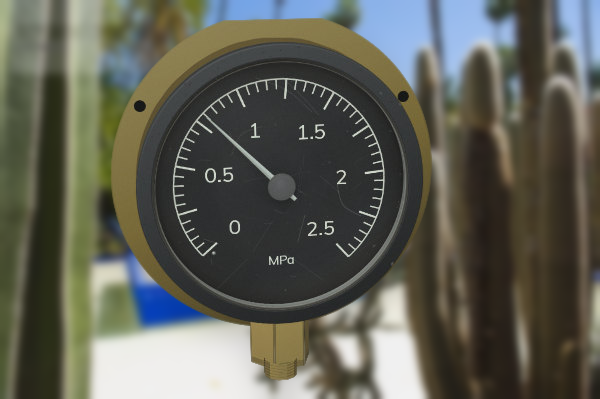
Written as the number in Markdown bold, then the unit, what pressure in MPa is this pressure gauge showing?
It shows **0.8** MPa
